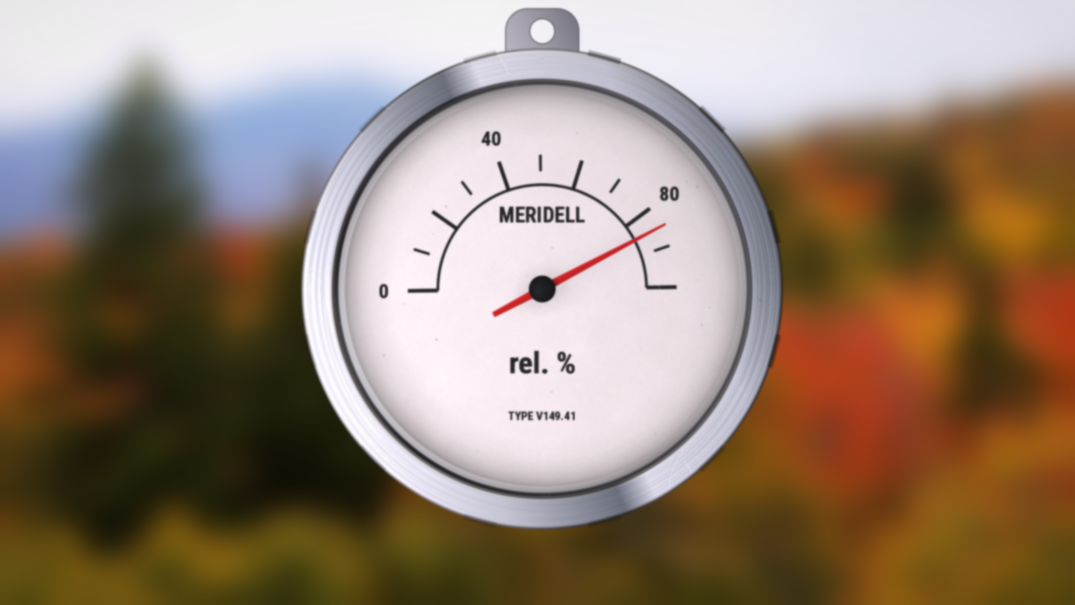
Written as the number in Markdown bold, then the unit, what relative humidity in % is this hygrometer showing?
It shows **85** %
